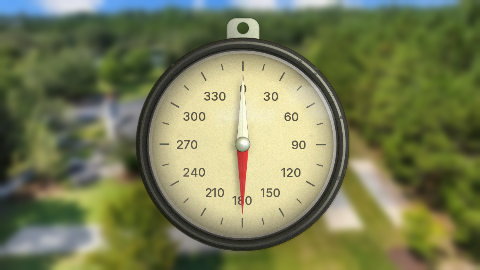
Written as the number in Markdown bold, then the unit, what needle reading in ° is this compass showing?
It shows **180** °
